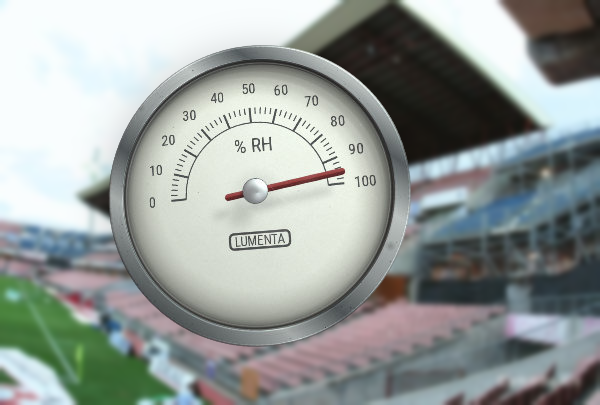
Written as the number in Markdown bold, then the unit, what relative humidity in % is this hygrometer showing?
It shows **96** %
